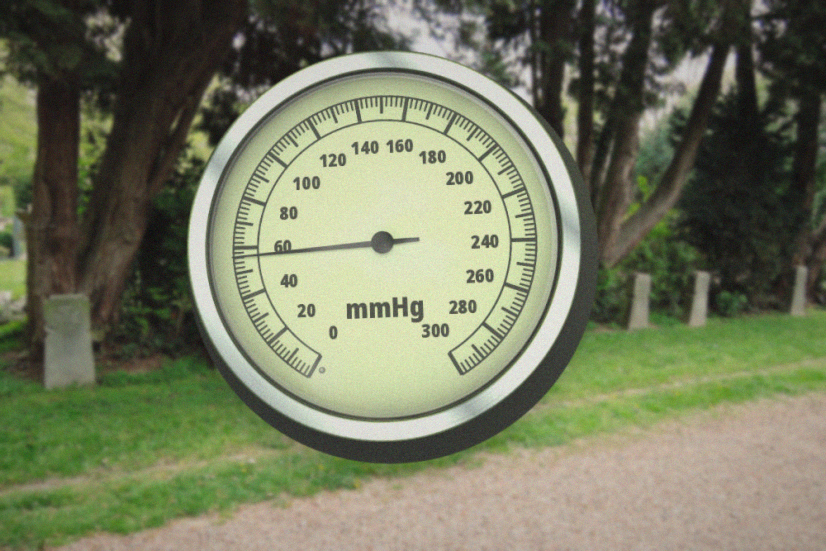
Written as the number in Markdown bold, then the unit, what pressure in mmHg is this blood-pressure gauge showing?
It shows **56** mmHg
